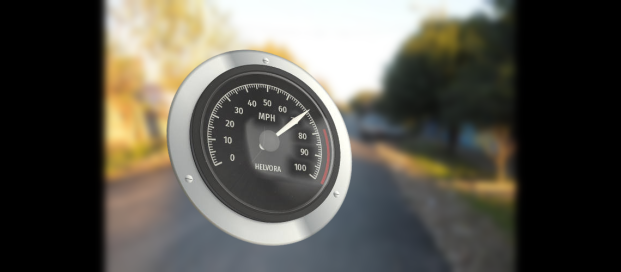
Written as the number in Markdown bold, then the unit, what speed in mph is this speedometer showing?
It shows **70** mph
